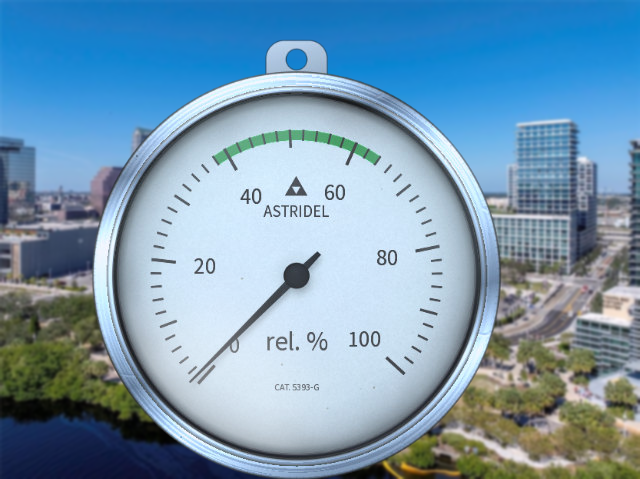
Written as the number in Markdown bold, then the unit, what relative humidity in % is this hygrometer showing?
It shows **1** %
